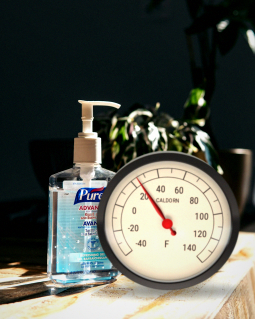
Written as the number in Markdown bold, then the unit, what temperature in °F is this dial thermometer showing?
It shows **25** °F
